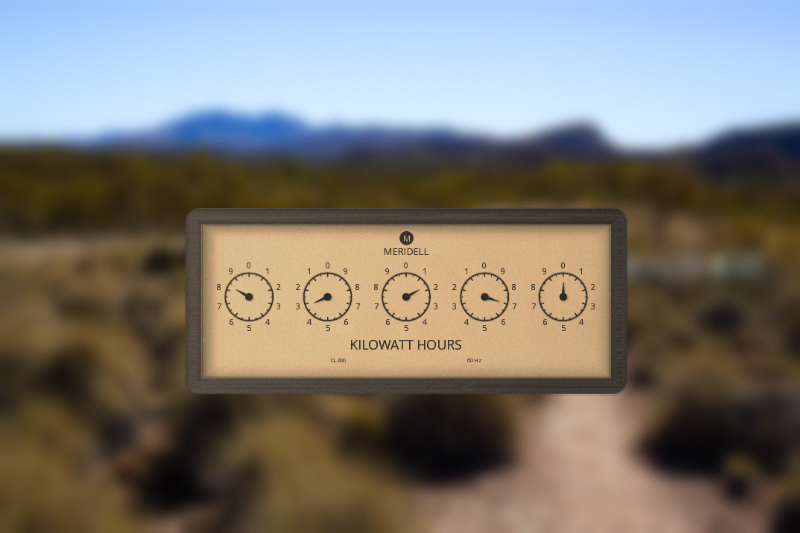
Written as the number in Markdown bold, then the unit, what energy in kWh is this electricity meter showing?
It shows **83170** kWh
